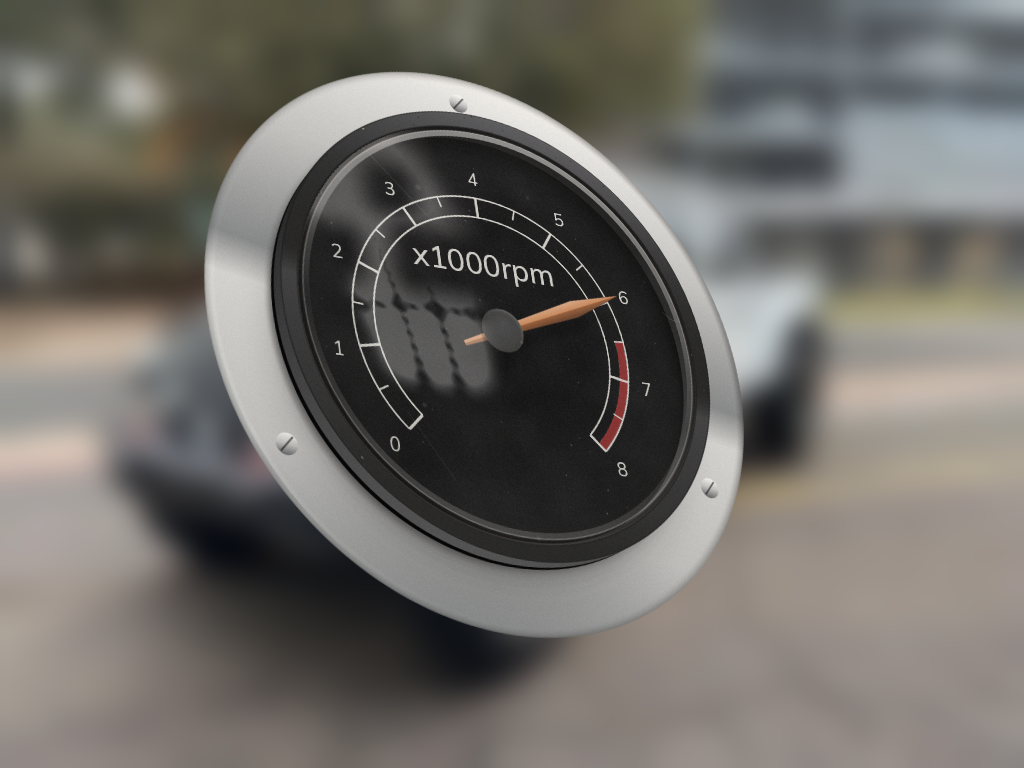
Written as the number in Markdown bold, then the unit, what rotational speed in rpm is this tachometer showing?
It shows **6000** rpm
